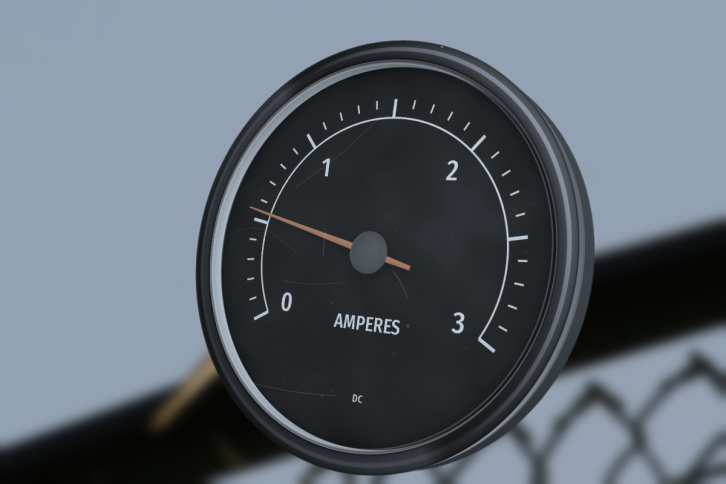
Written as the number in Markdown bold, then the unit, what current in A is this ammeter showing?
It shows **0.55** A
